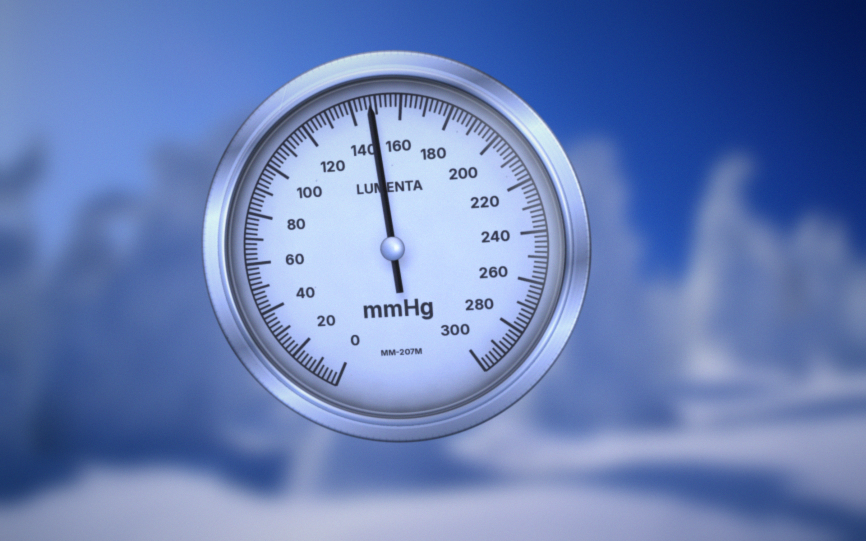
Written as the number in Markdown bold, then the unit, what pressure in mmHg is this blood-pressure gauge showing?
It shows **148** mmHg
